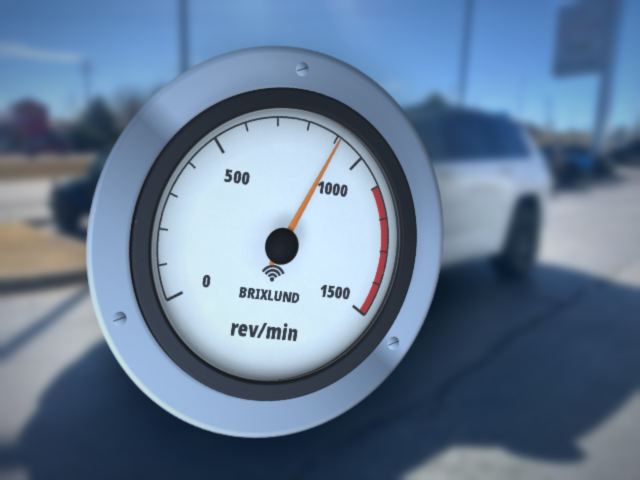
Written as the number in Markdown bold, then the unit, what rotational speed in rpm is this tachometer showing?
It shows **900** rpm
